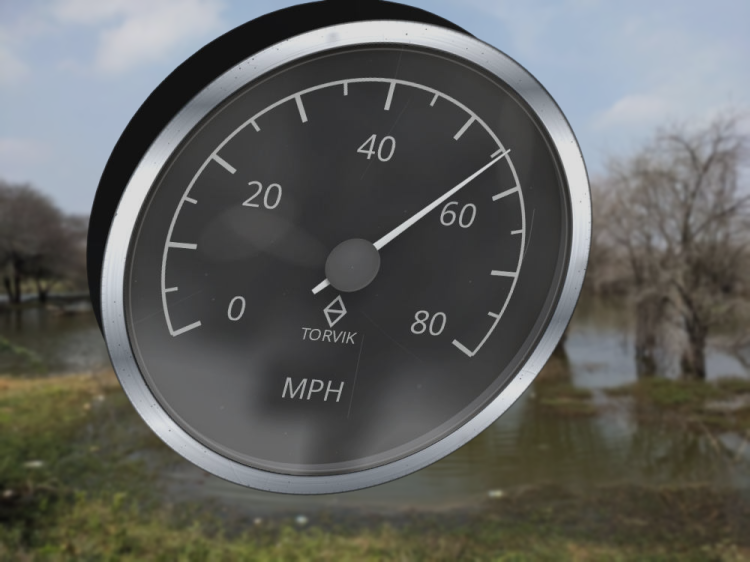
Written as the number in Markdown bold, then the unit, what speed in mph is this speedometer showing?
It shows **55** mph
